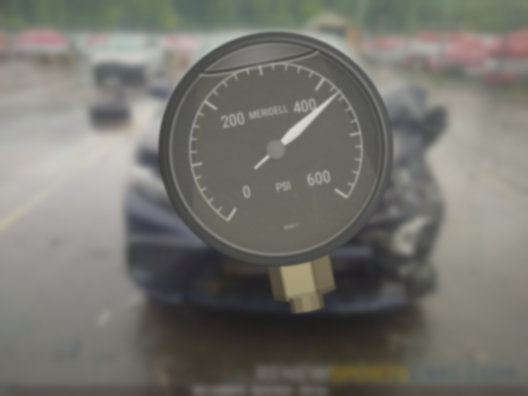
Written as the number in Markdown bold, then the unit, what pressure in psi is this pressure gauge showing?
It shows **430** psi
